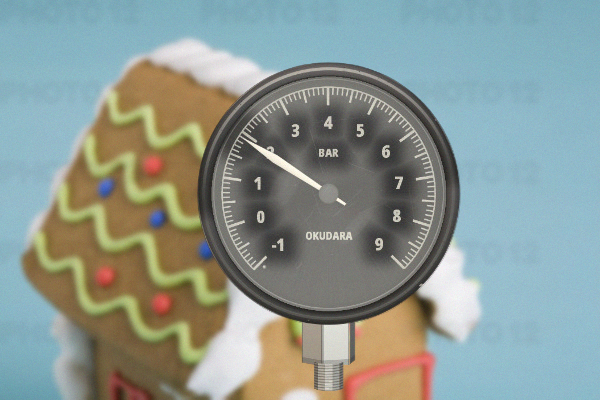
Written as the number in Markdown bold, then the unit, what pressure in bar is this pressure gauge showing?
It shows **1.9** bar
